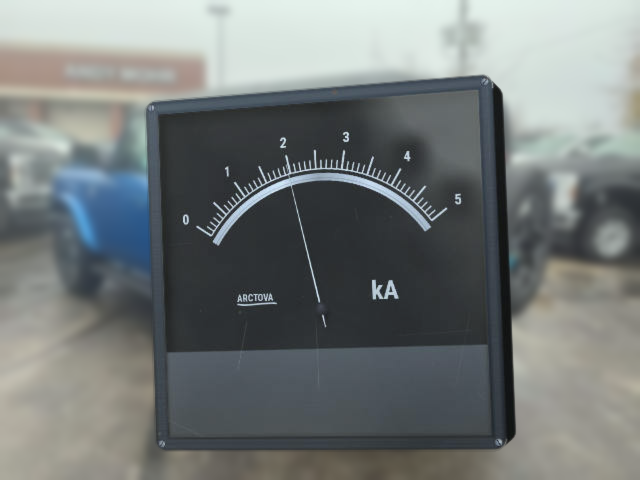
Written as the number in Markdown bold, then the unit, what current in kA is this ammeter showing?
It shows **2** kA
